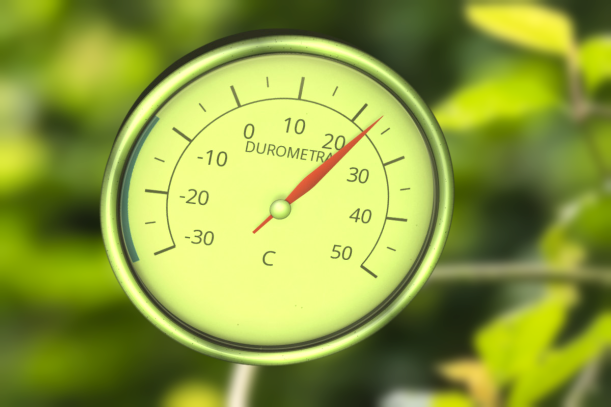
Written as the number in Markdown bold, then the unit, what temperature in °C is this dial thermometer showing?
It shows **22.5** °C
